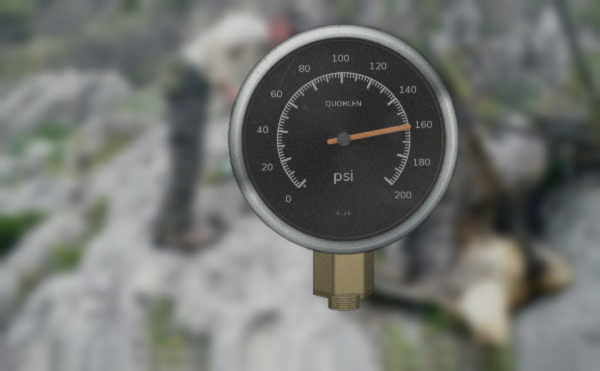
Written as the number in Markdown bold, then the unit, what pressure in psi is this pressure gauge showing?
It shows **160** psi
